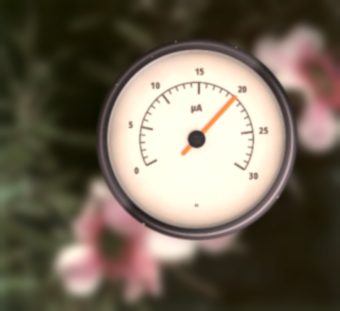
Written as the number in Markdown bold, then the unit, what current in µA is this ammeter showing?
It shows **20** µA
